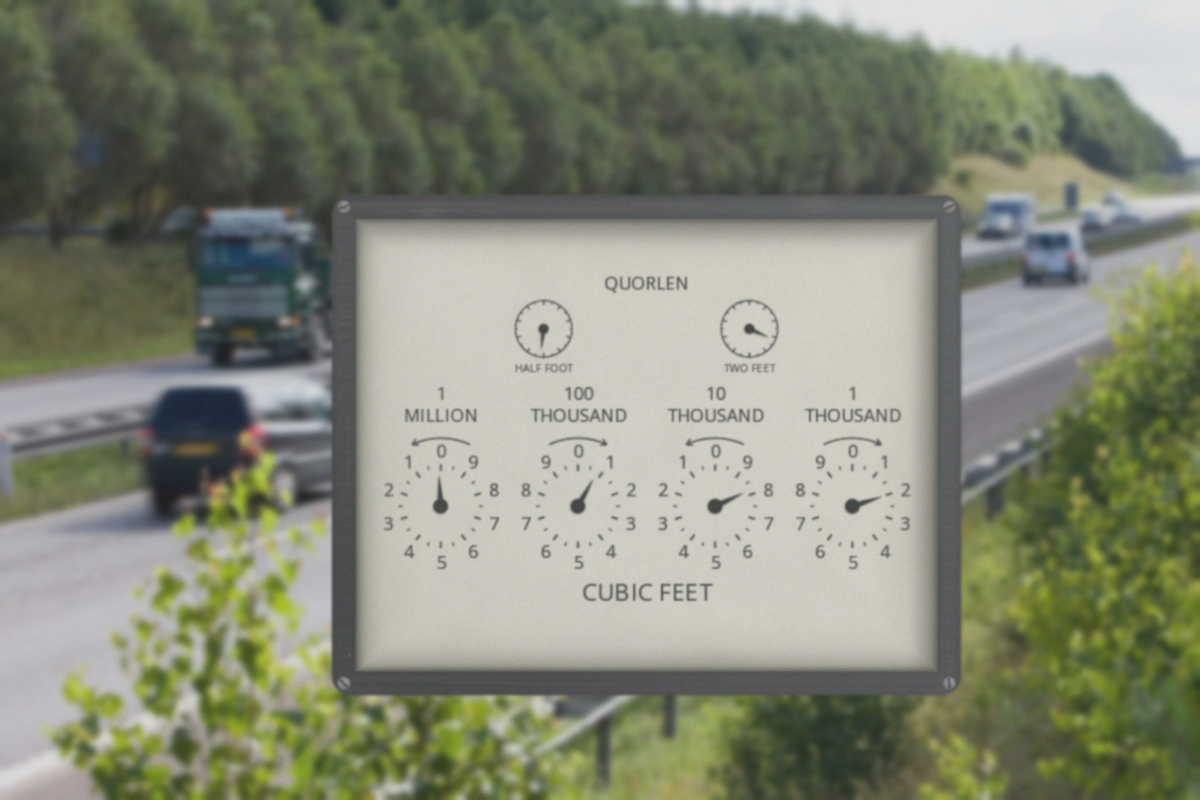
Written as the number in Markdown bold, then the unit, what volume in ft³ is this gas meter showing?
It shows **8200** ft³
